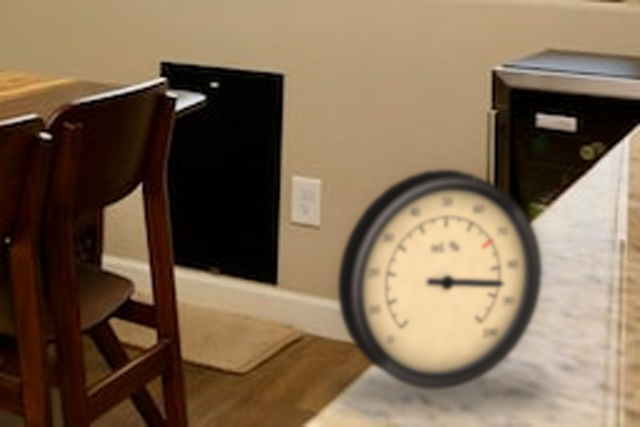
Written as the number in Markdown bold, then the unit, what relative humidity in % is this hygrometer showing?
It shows **85** %
